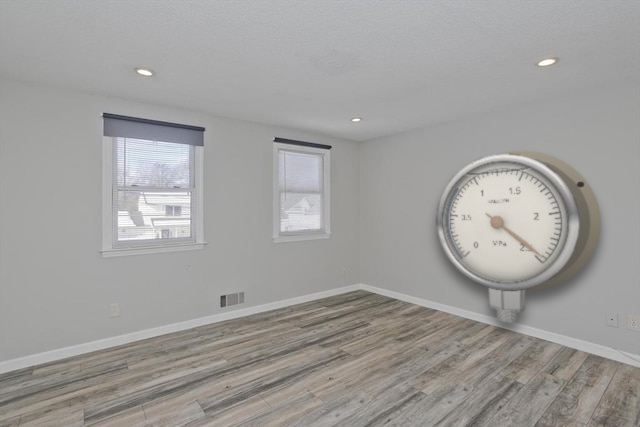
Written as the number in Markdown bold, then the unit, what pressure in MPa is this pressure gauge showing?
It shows **2.45** MPa
